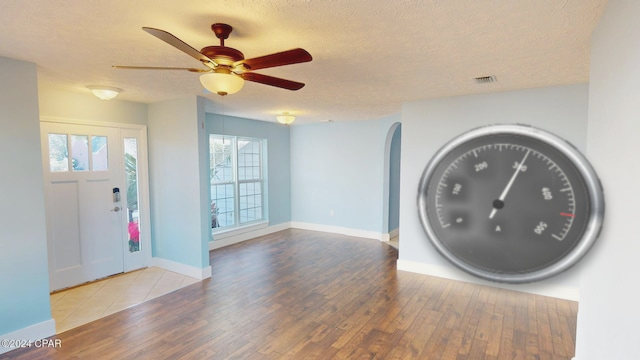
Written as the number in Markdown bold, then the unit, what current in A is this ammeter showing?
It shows **300** A
